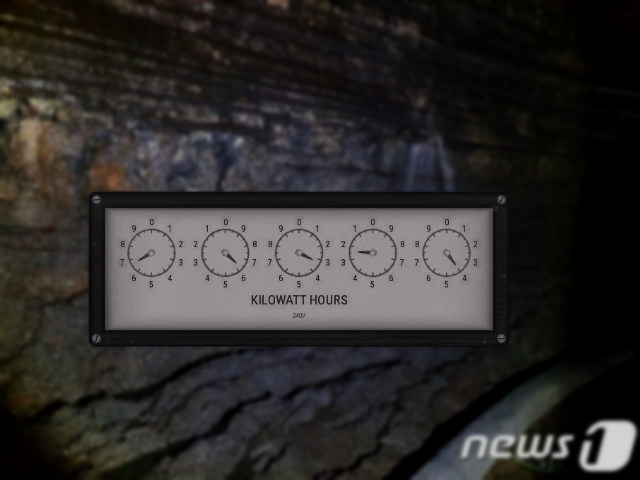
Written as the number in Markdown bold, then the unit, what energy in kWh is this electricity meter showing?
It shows **66324** kWh
